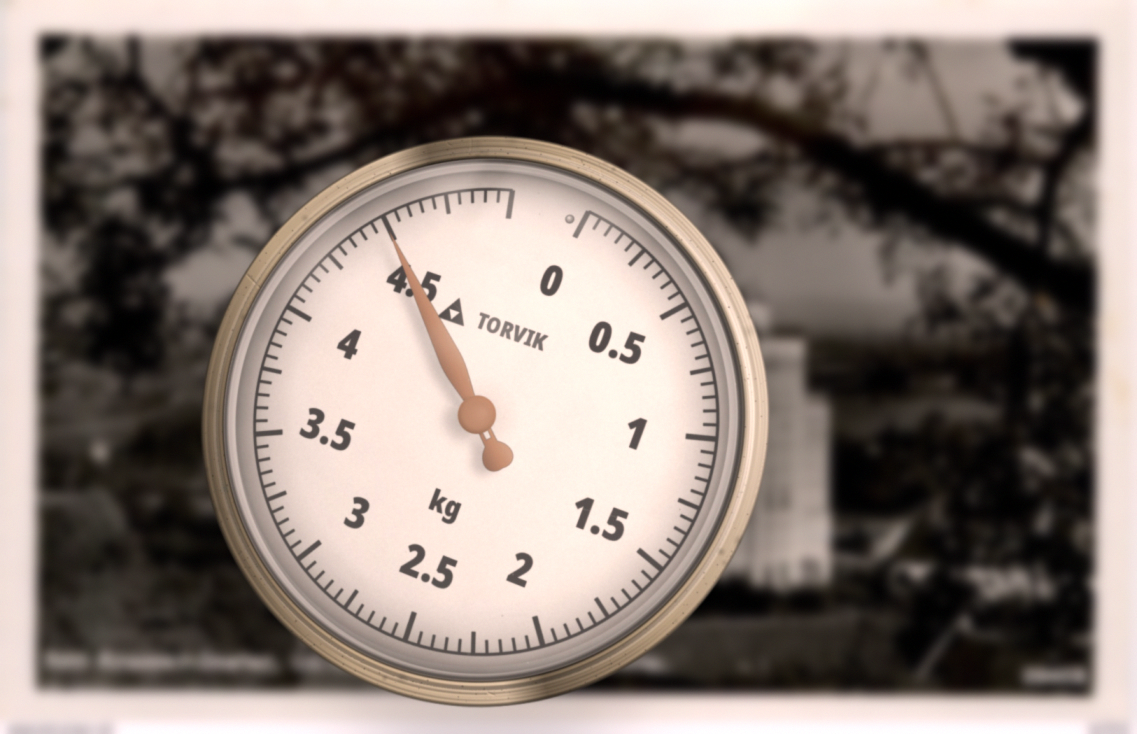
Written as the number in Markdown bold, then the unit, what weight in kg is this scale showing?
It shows **4.5** kg
